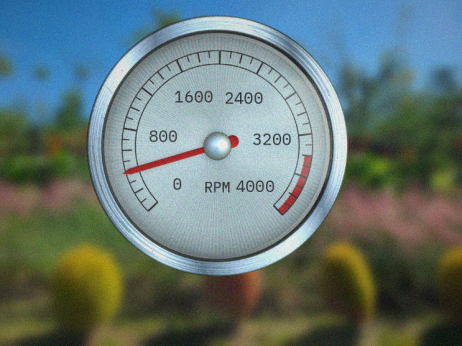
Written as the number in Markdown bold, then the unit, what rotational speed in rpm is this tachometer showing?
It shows **400** rpm
